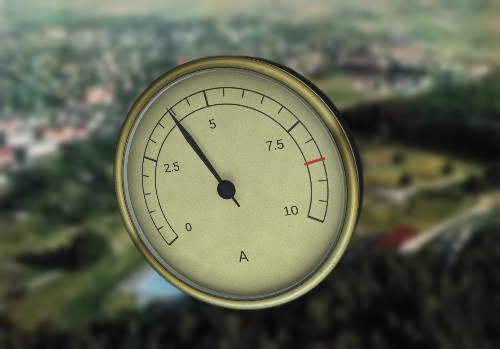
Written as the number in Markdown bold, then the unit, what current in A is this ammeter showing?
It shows **4** A
